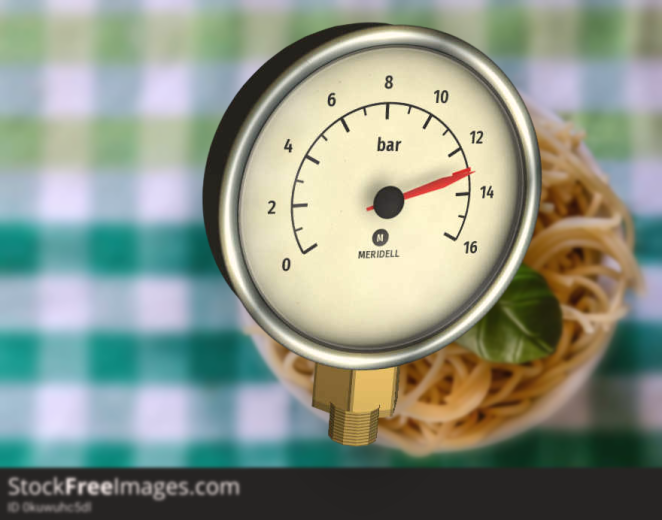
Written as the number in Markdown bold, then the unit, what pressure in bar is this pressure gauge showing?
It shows **13** bar
